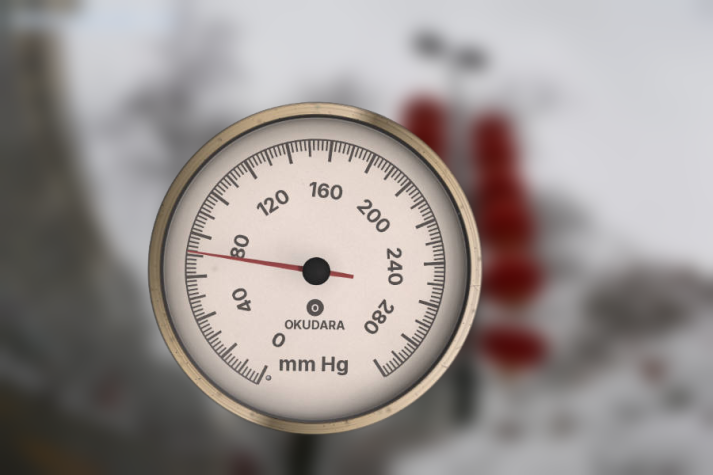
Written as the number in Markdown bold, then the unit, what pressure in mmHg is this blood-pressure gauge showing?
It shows **72** mmHg
